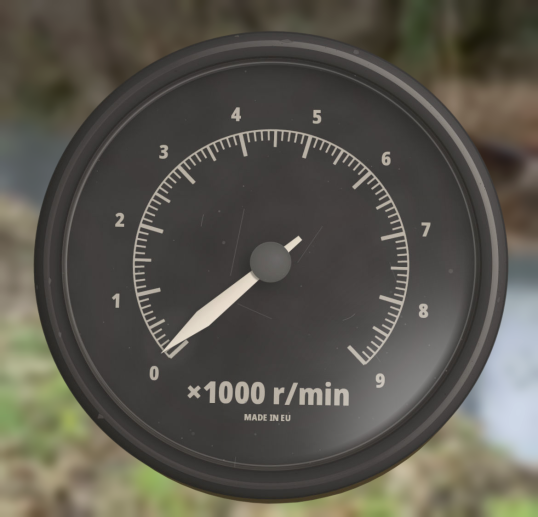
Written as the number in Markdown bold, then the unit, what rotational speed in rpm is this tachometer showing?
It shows **100** rpm
